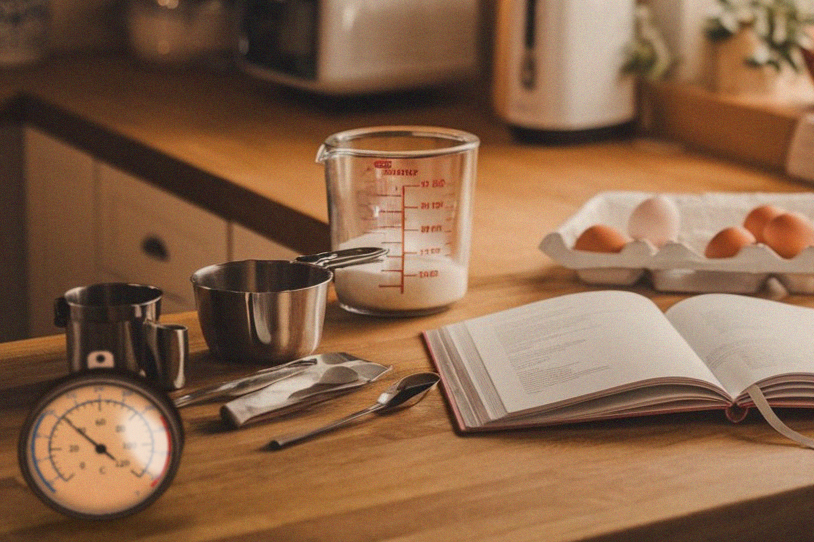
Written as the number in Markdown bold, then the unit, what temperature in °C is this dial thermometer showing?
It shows **40** °C
